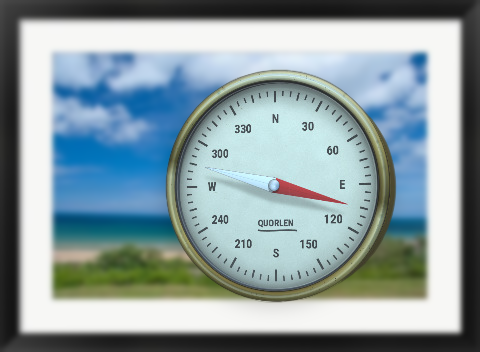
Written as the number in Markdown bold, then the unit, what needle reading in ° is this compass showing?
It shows **105** °
